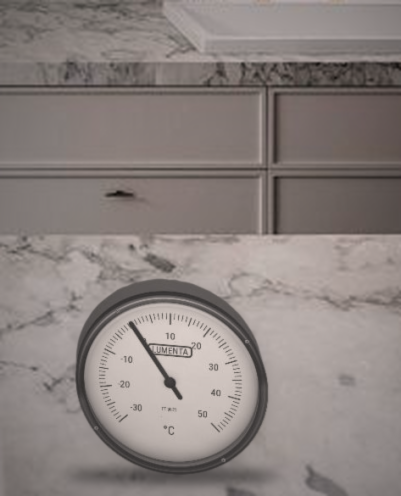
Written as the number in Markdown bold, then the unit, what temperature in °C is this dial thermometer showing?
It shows **0** °C
